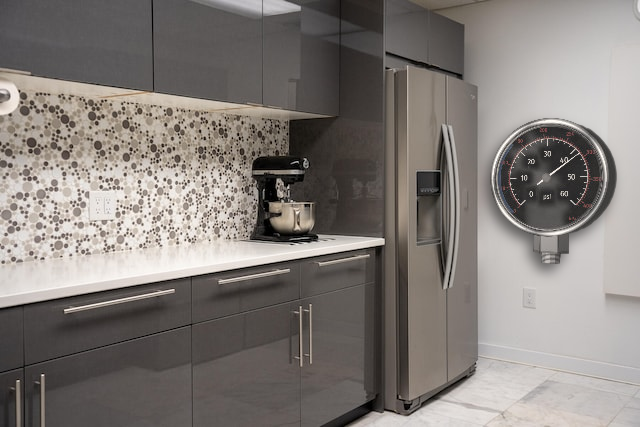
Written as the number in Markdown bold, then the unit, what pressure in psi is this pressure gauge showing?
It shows **42** psi
